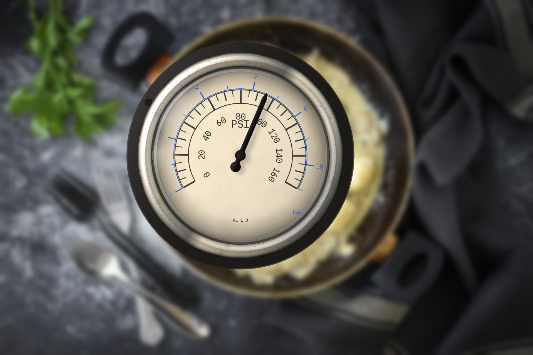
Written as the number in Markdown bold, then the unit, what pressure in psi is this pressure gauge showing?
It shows **95** psi
